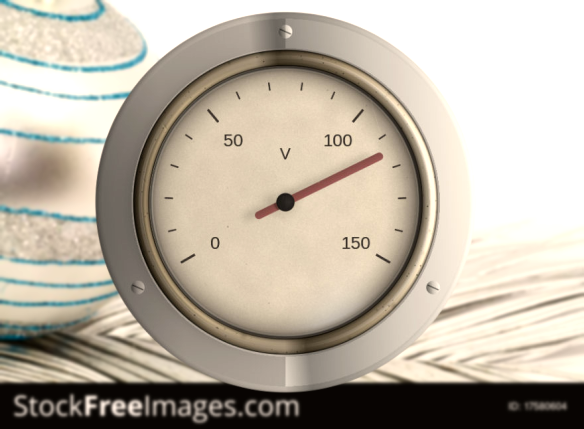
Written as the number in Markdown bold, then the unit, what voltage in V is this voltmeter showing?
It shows **115** V
